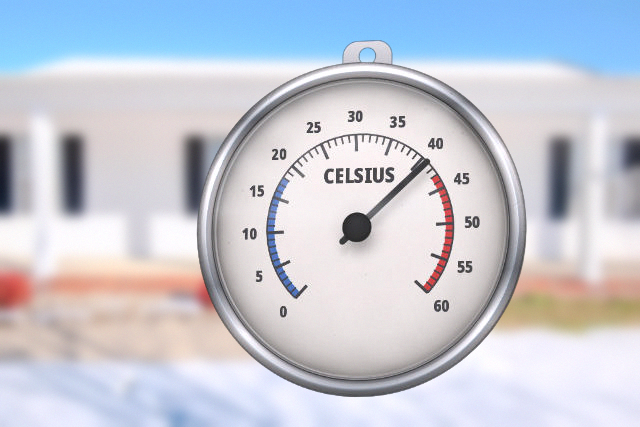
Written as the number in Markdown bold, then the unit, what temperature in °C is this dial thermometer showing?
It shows **41** °C
